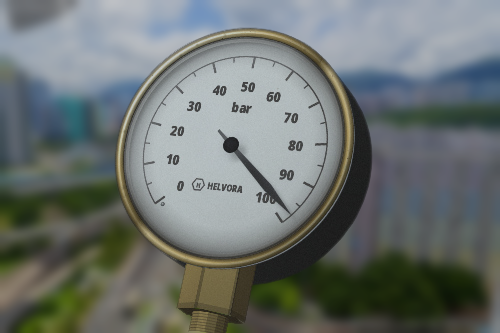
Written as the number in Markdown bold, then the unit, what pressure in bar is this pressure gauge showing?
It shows **97.5** bar
